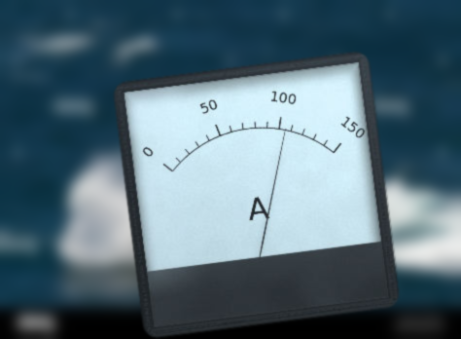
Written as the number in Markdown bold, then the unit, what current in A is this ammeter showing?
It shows **105** A
